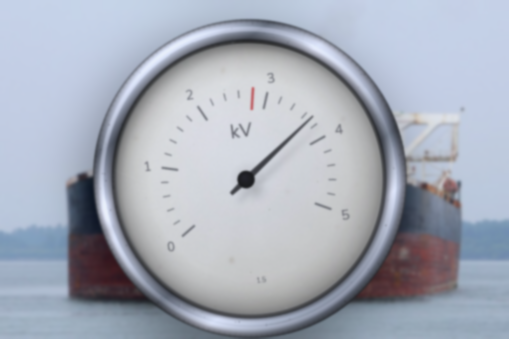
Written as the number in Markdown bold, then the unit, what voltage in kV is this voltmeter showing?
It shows **3.7** kV
